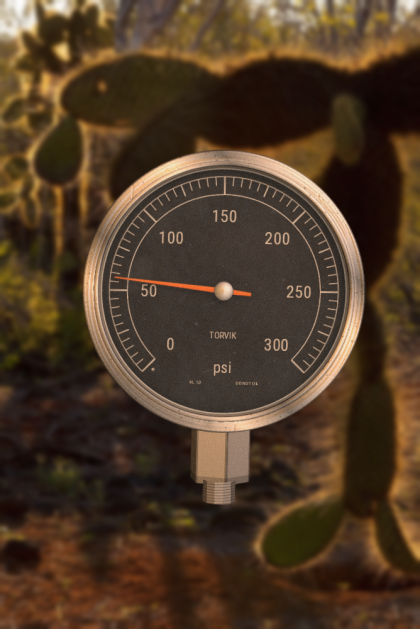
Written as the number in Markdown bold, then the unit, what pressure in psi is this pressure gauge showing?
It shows **57.5** psi
